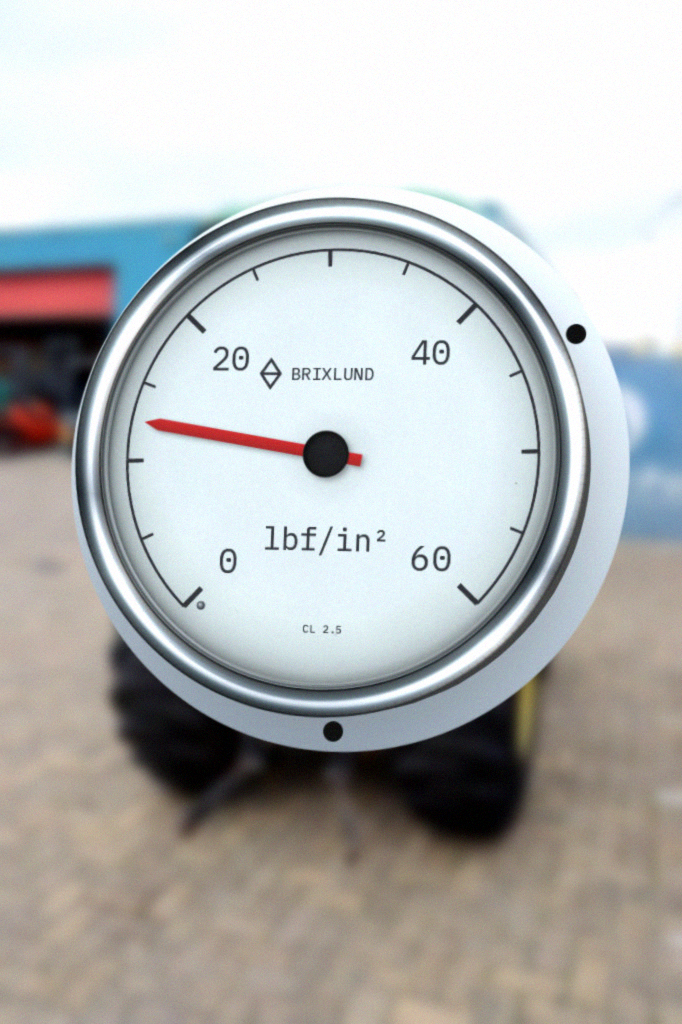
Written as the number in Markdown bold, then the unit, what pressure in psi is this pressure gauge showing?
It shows **12.5** psi
